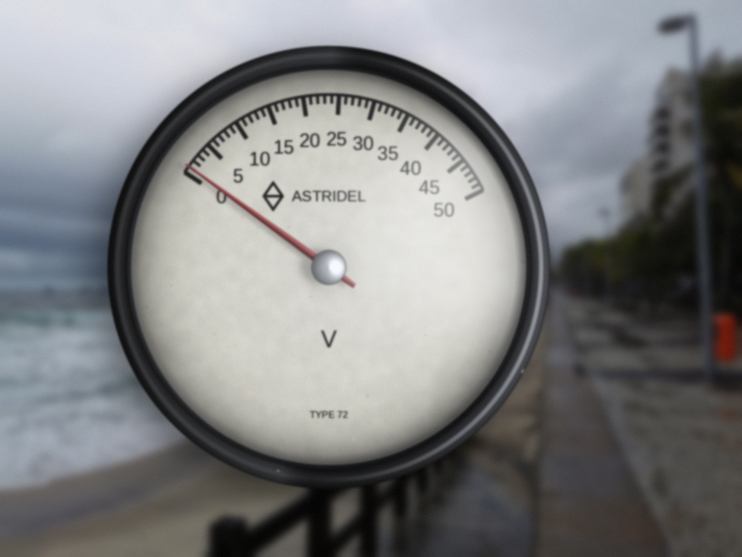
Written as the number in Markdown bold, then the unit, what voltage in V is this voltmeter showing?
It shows **1** V
